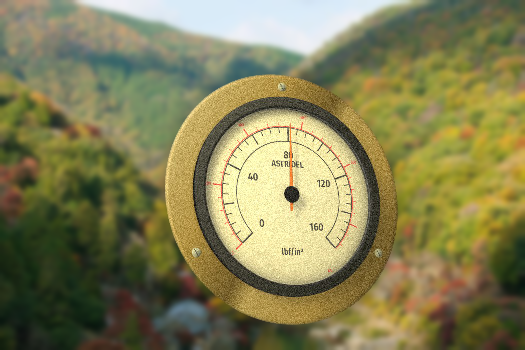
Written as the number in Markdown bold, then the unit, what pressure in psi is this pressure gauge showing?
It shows **80** psi
